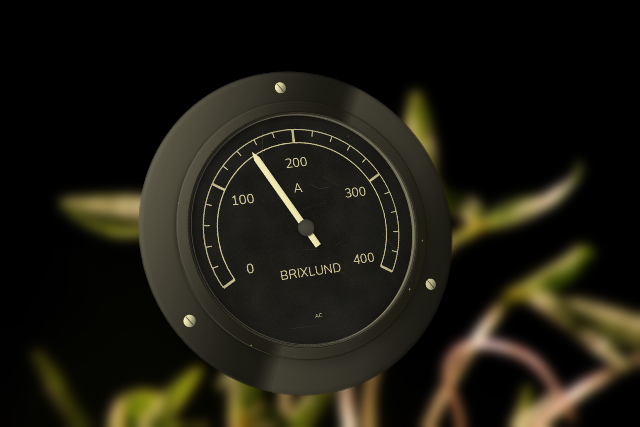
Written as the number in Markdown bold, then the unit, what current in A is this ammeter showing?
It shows **150** A
